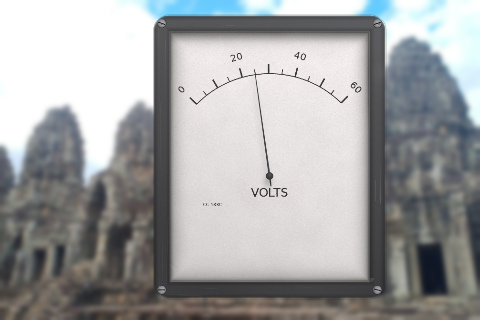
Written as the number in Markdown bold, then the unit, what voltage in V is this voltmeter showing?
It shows **25** V
